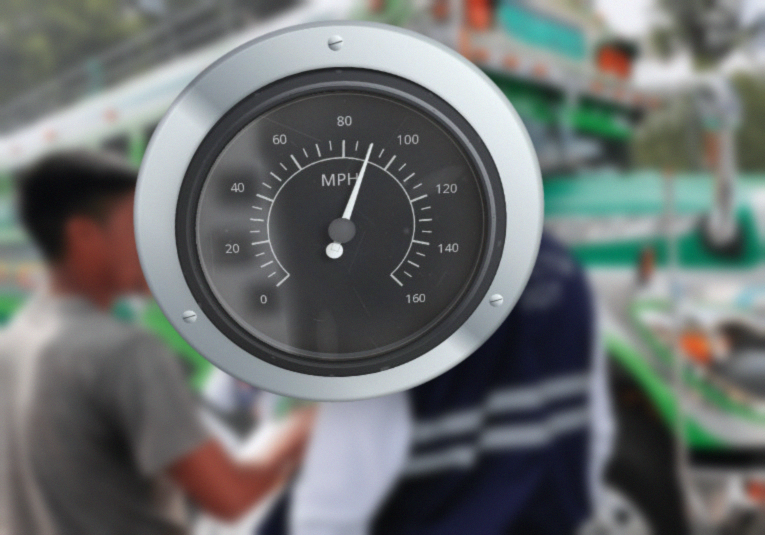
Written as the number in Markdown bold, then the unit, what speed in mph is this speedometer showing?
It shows **90** mph
